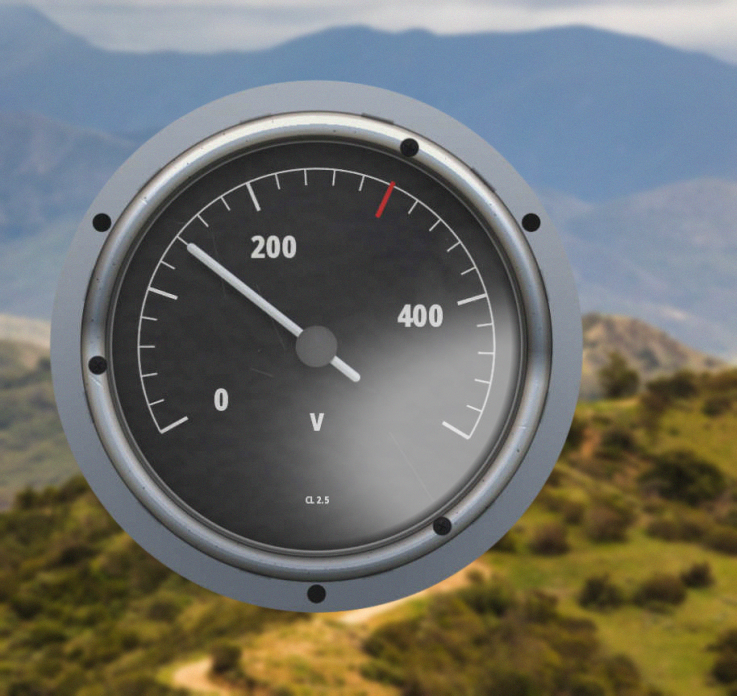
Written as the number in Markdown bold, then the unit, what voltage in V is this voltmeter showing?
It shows **140** V
